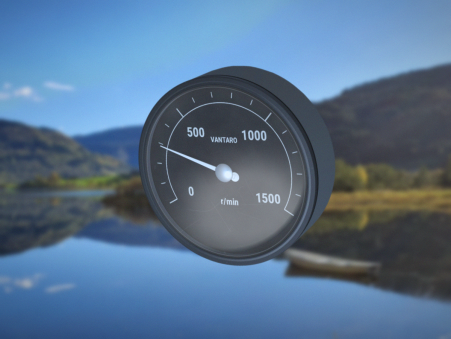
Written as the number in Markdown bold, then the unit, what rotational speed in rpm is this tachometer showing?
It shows **300** rpm
